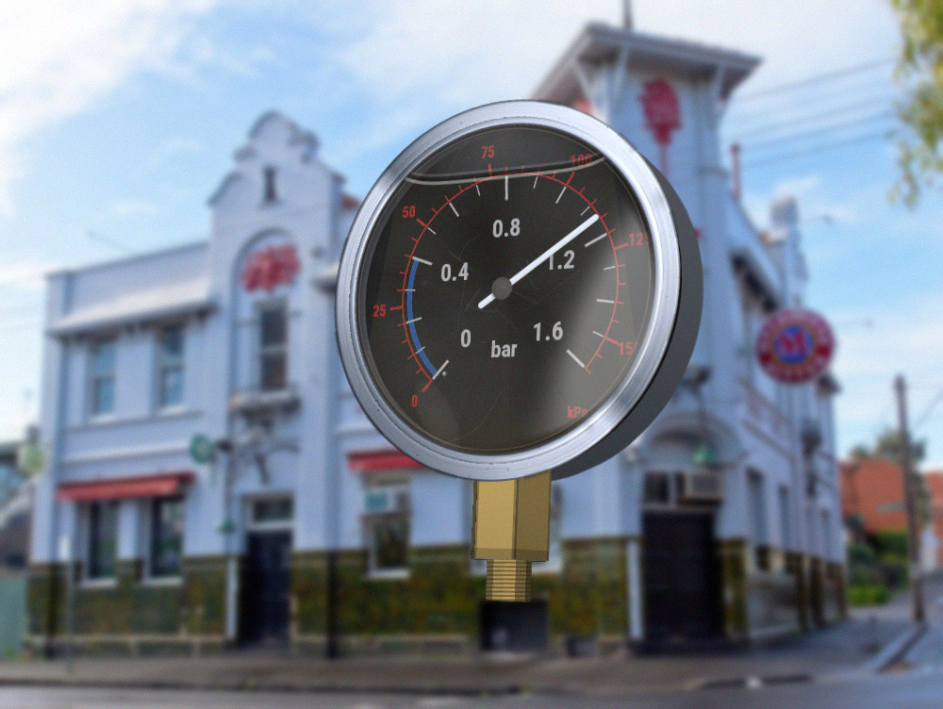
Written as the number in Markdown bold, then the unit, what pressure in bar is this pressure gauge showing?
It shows **1.15** bar
